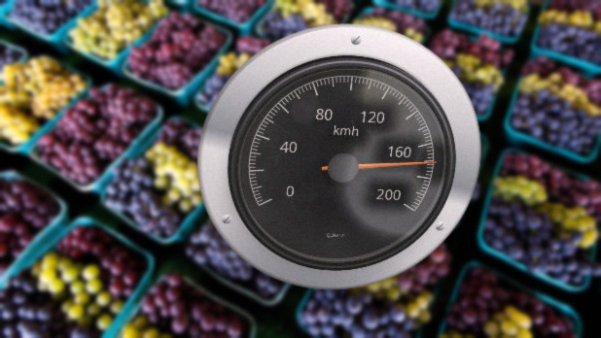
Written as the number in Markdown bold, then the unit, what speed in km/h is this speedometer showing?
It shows **170** km/h
